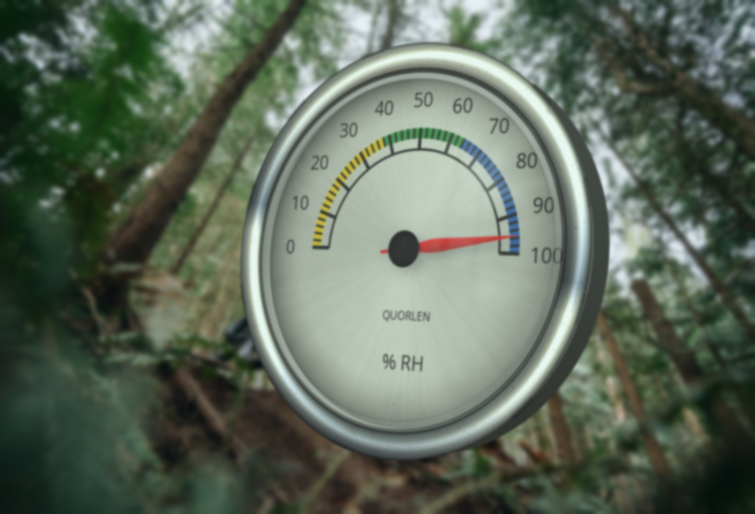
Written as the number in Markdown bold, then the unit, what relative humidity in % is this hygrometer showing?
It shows **96** %
